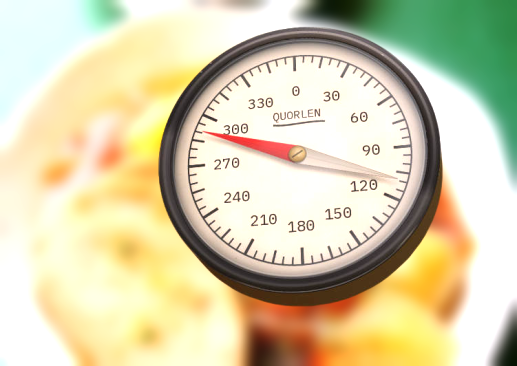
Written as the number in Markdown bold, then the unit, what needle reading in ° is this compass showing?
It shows **290** °
